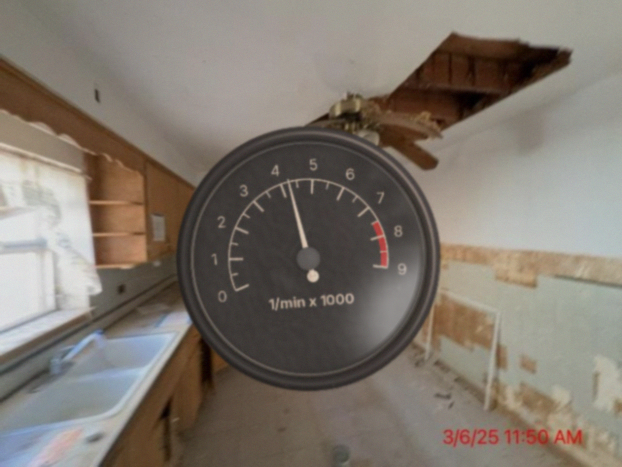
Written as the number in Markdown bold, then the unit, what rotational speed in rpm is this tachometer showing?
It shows **4250** rpm
